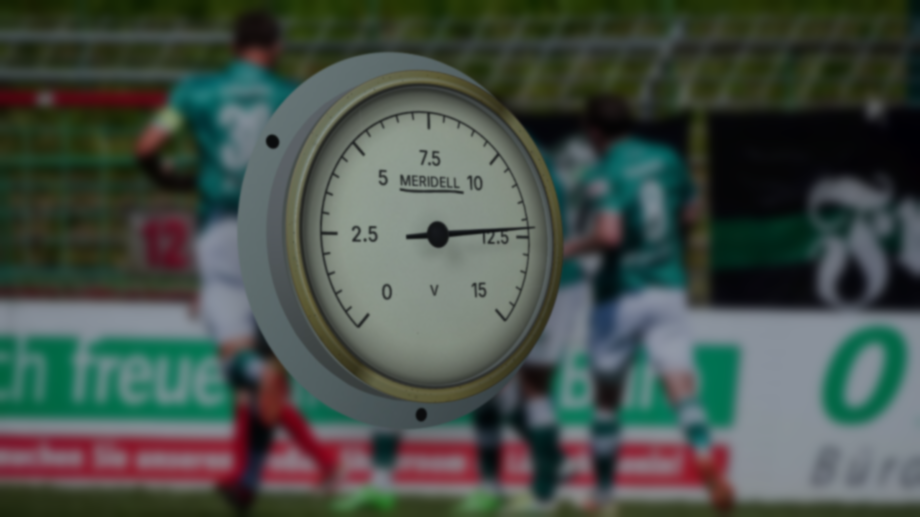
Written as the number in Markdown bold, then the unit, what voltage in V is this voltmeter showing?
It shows **12.25** V
